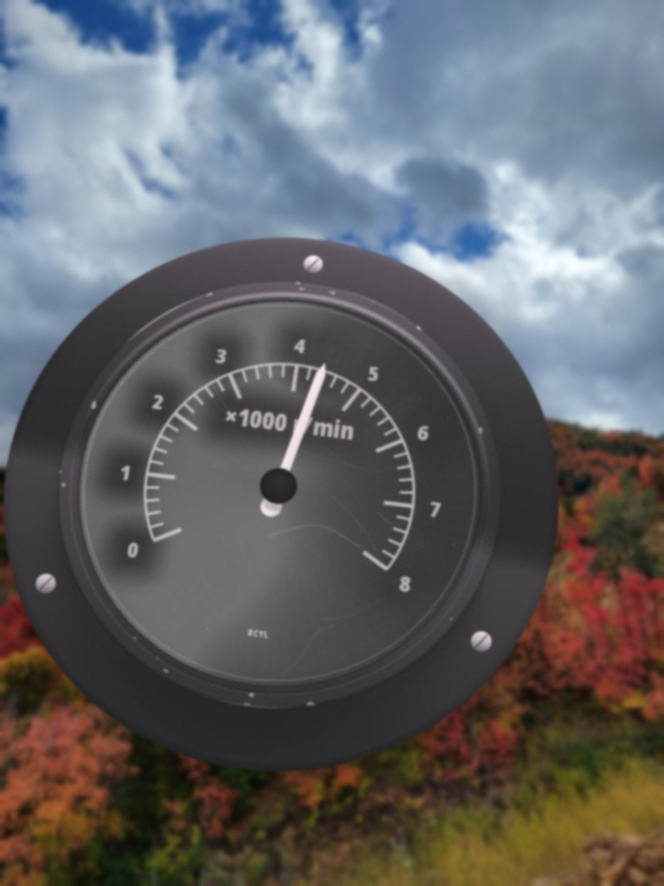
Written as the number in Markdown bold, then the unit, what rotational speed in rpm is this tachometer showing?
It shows **4400** rpm
